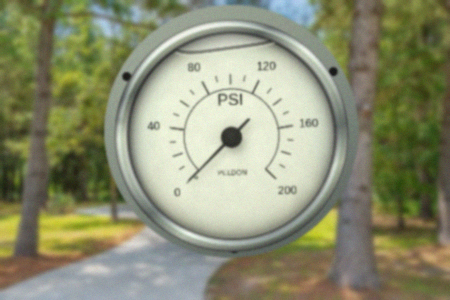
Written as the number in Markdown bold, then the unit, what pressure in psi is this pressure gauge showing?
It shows **0** psi
